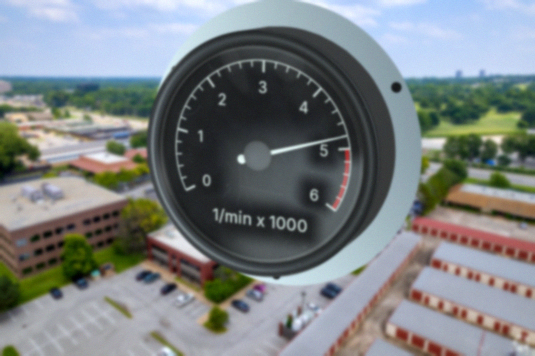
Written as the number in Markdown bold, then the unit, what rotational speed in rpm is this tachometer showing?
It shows **4800** rpm
